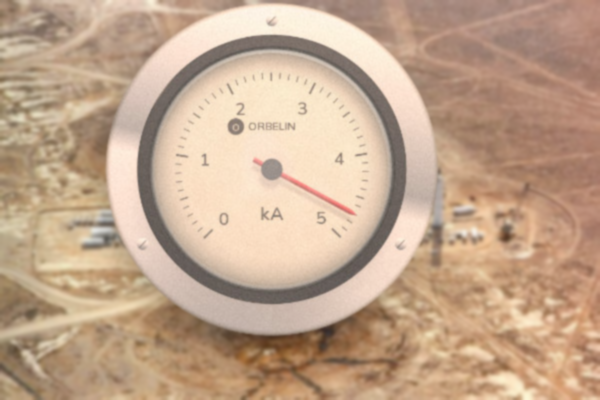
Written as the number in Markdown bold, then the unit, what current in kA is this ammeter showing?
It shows **4.7** kA
